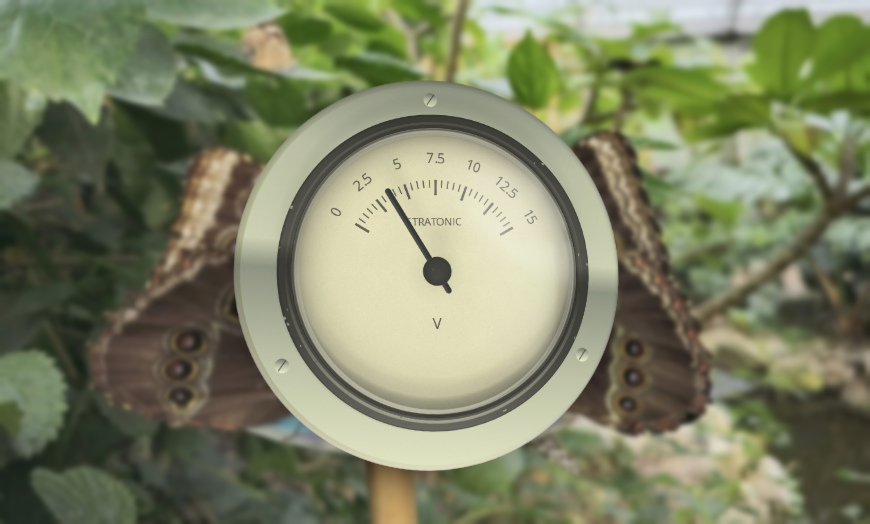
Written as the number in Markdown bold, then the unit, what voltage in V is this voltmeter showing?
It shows **3.5** V
